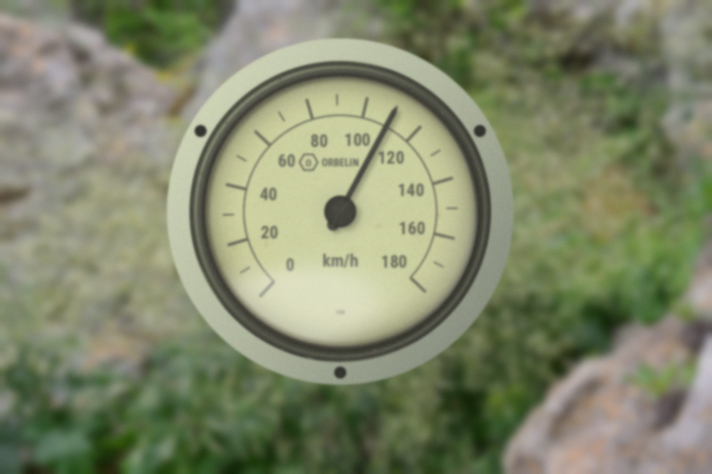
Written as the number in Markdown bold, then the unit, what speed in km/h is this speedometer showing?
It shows **110** km/h
